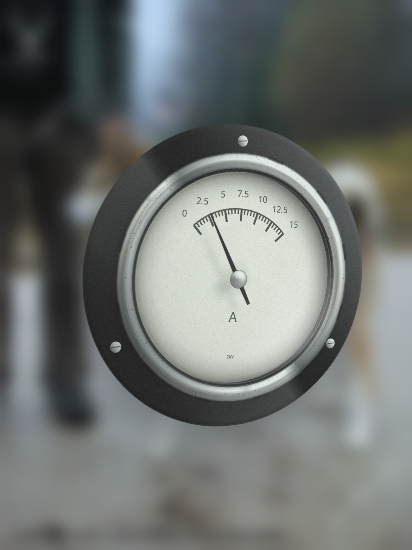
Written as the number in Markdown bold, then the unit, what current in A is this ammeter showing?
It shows **2.5** A
